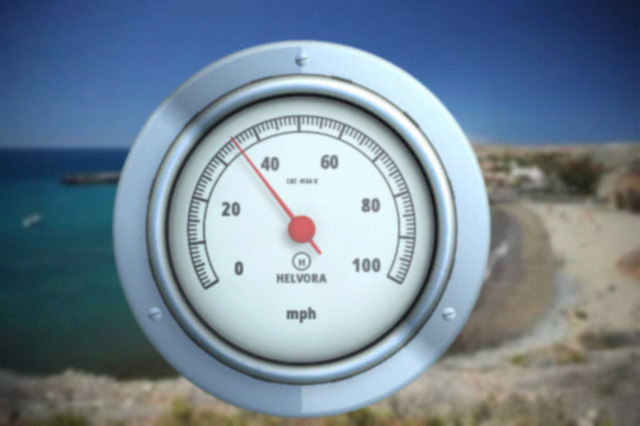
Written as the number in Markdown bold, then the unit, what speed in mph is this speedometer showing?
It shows **35** mph
